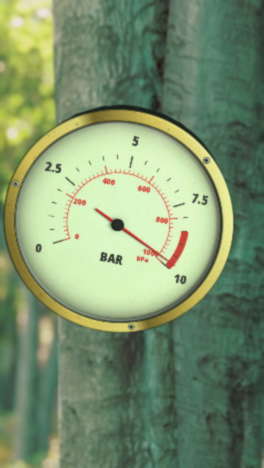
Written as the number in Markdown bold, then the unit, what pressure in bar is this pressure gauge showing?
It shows **9.75** bar
